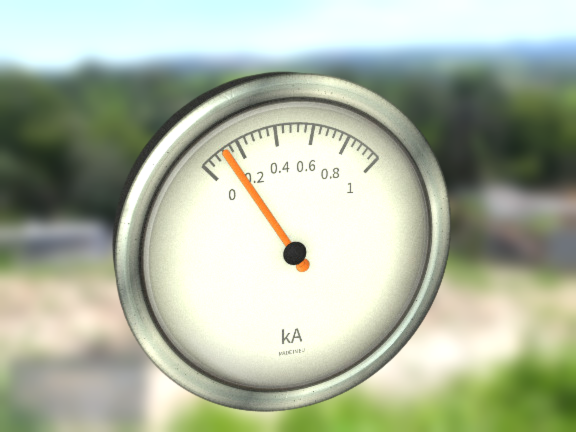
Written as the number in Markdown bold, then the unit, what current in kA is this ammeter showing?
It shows **0.12** kA
